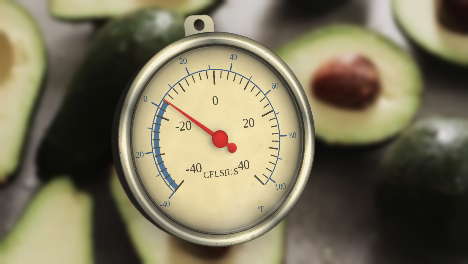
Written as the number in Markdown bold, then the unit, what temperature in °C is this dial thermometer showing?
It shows **-16** °C
